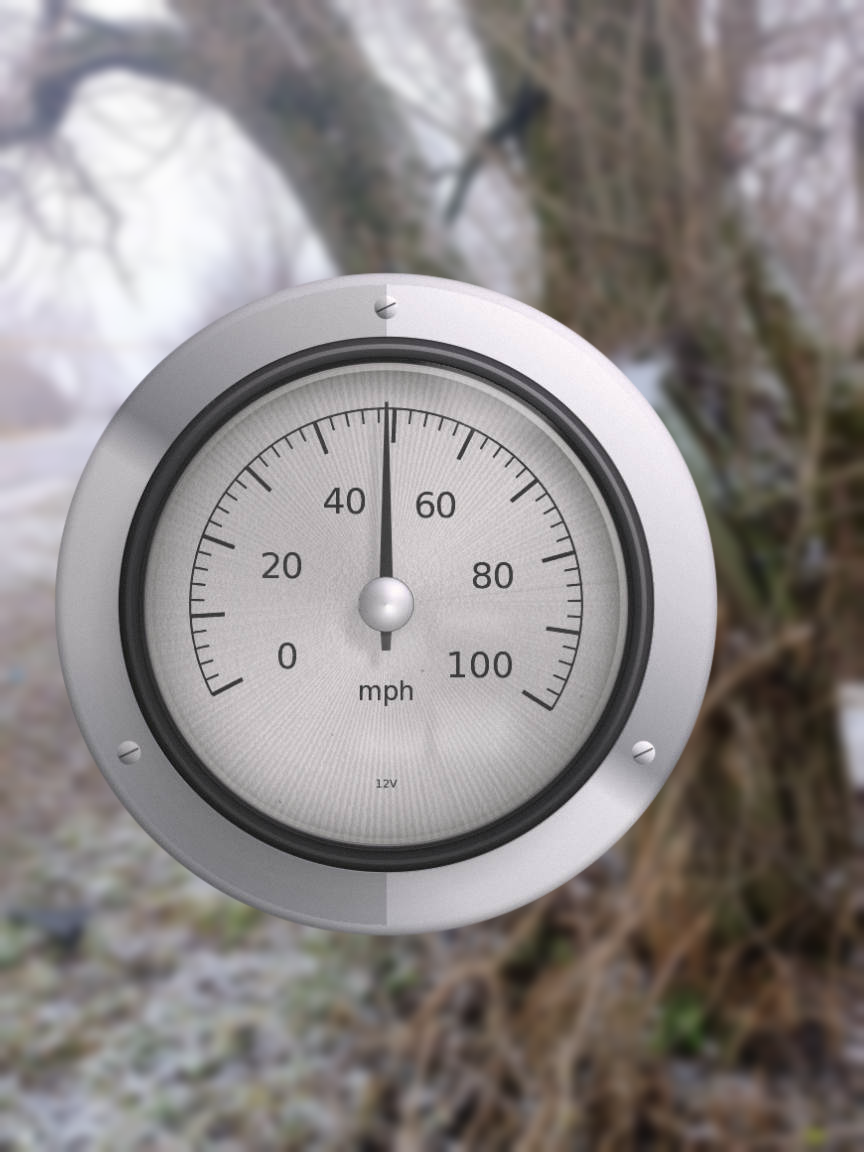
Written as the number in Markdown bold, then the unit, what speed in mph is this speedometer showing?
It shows **49** mph
